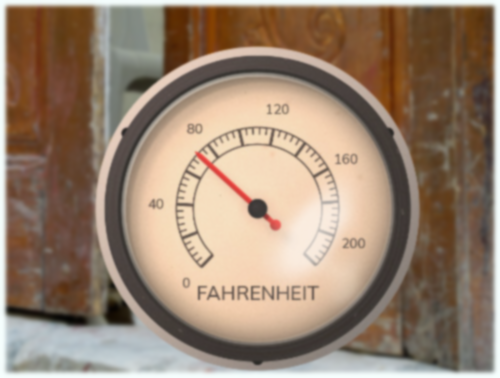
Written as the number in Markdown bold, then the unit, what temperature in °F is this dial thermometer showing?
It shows **72** °F
